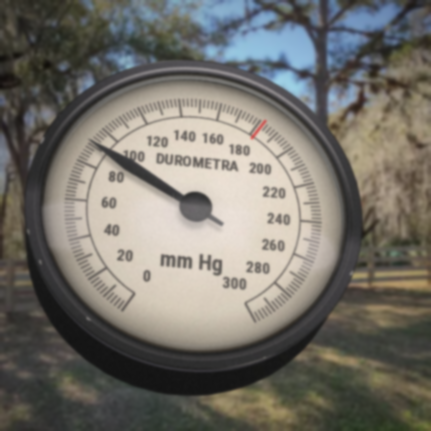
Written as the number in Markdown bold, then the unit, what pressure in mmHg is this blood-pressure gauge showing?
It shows **90** mmHg
